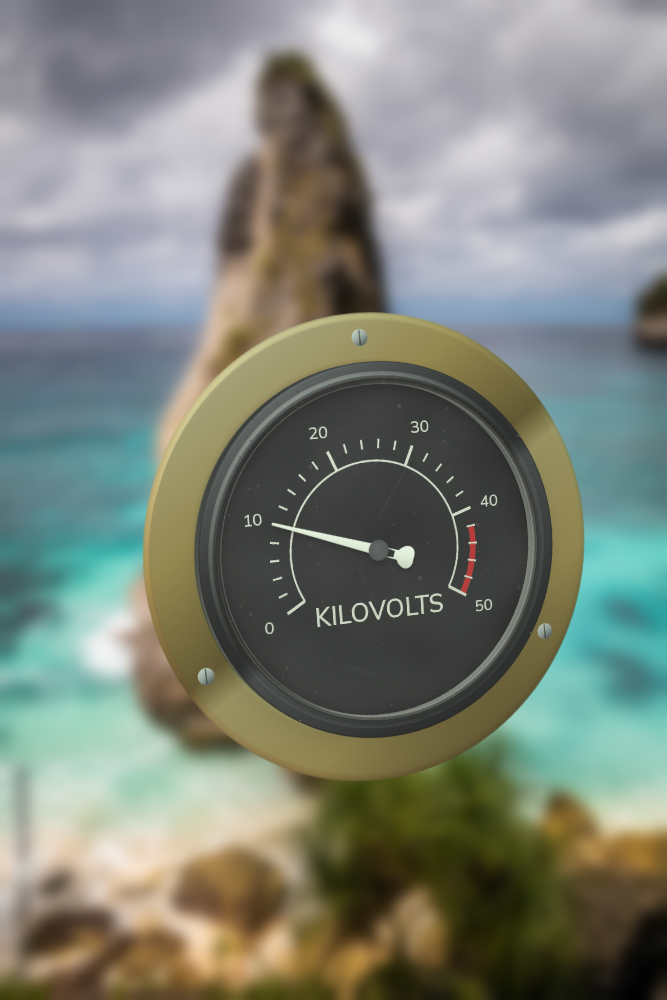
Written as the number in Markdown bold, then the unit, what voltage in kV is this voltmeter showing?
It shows **10** kV
